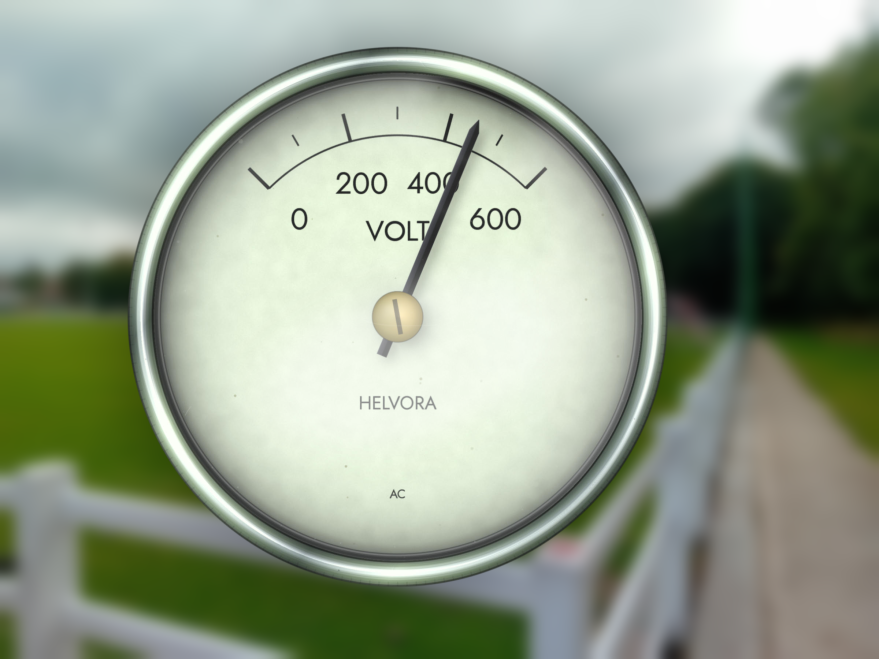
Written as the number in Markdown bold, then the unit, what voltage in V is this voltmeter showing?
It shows **450** V
